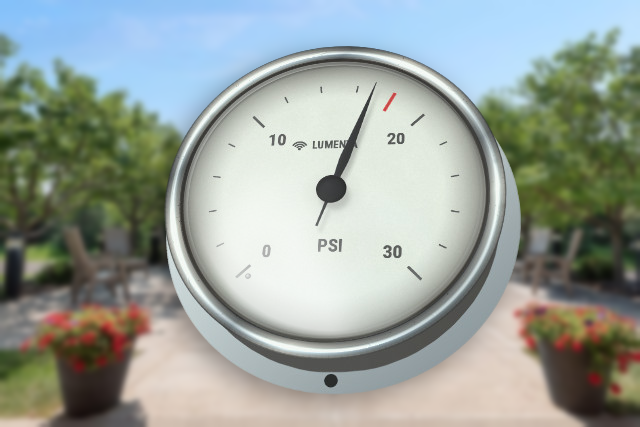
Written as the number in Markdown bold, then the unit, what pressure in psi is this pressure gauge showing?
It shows **17** psi
